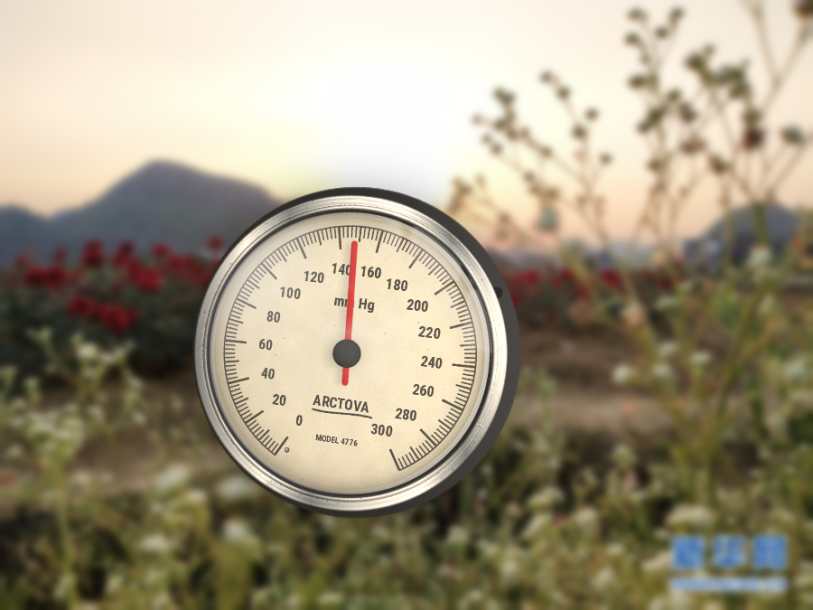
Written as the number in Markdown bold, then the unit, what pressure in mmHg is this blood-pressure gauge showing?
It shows **148** mmHg
